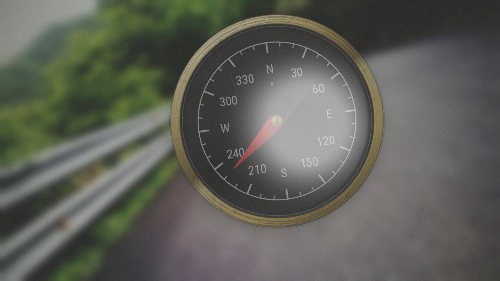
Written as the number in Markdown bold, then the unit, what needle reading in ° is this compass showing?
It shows **230** °
